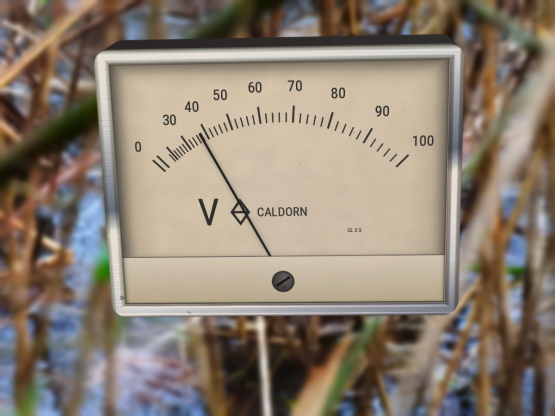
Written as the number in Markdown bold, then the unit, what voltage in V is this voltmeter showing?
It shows **38** V
